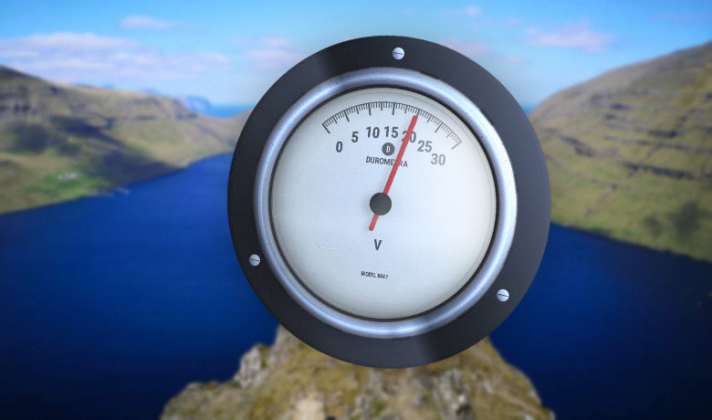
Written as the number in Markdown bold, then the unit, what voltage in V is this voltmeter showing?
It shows **20** V
